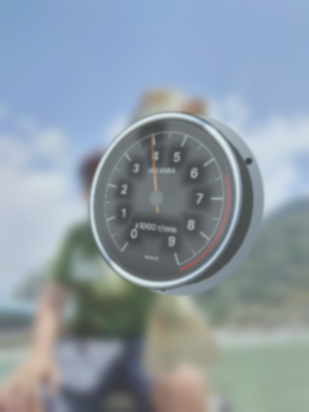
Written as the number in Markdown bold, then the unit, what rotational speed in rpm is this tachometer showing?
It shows **4000** rpm
